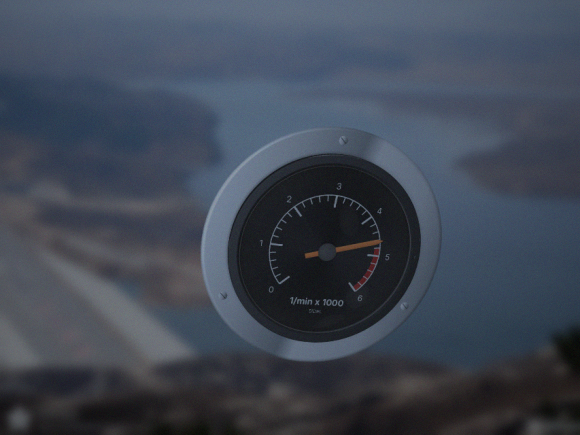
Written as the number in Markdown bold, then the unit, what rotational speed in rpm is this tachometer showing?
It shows **4600** rpm
